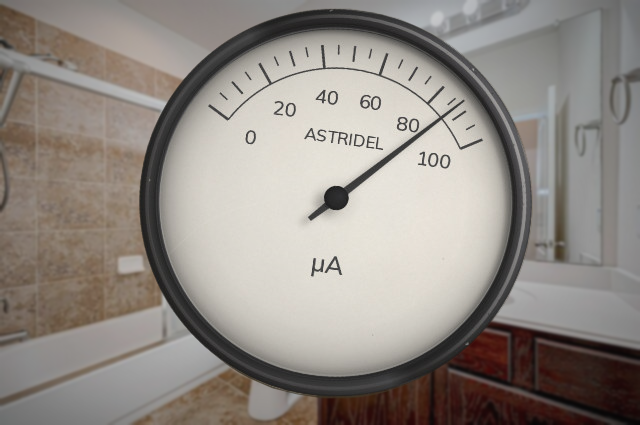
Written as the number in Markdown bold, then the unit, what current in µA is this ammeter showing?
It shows **87.5** µA
